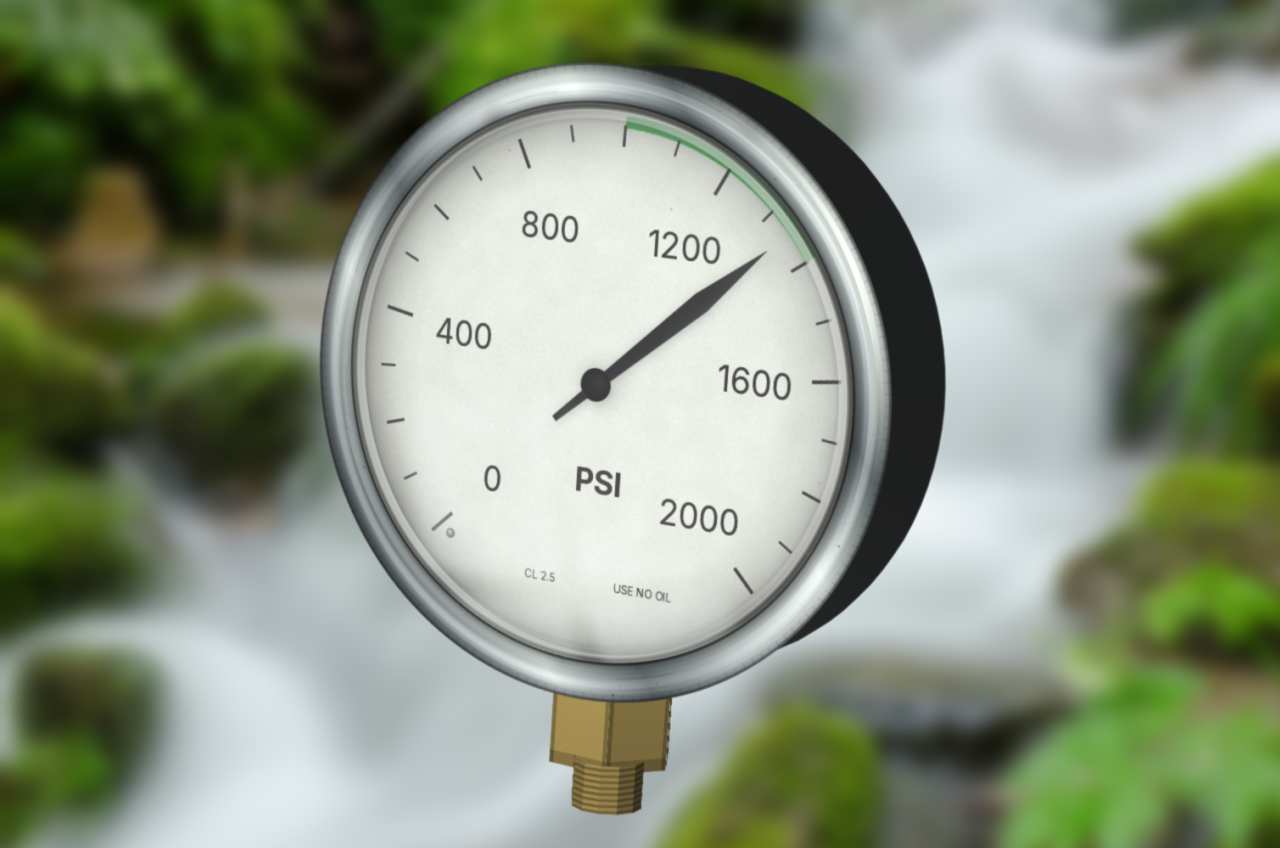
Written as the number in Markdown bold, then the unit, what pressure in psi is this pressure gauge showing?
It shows **1350** psi
